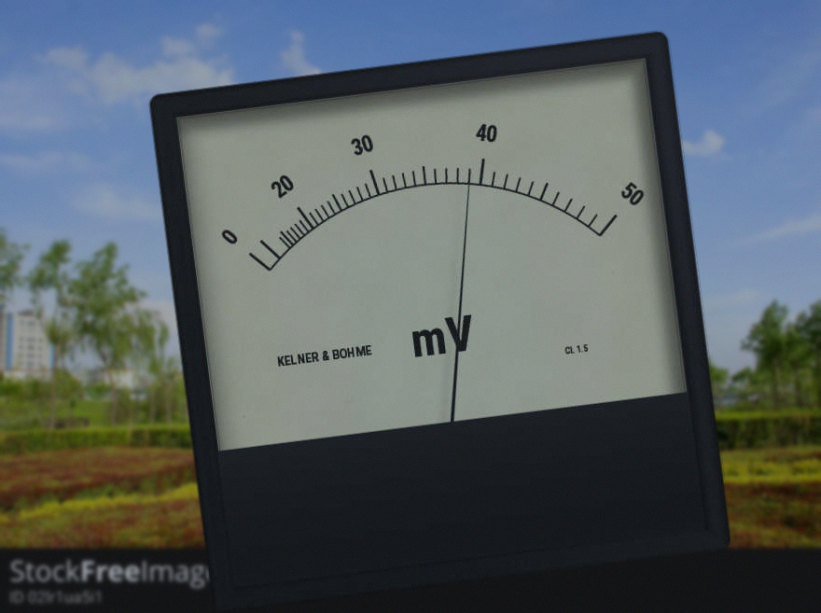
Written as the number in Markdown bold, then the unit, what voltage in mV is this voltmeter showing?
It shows **39** mV
